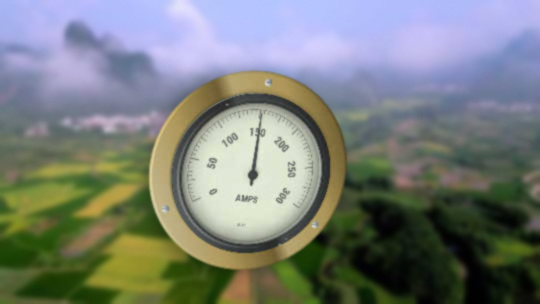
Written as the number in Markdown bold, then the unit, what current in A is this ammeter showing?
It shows **150** A
